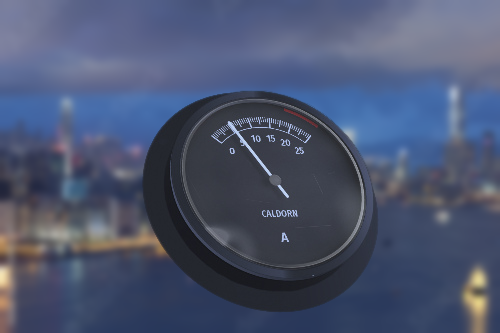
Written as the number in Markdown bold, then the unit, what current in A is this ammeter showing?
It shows **5** A
